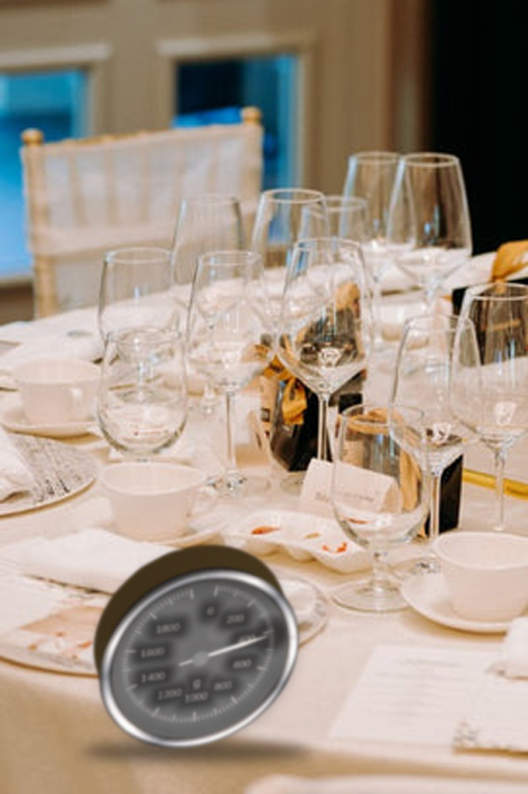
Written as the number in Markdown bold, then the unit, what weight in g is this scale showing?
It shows **400** g
